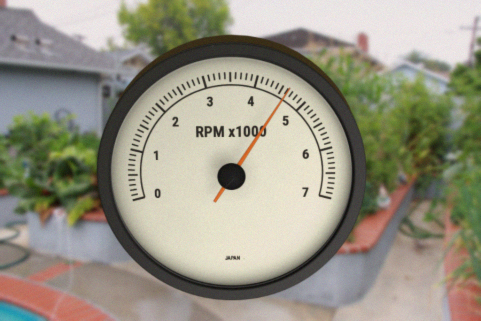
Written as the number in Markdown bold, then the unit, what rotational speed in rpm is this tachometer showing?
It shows **4600** rpm
